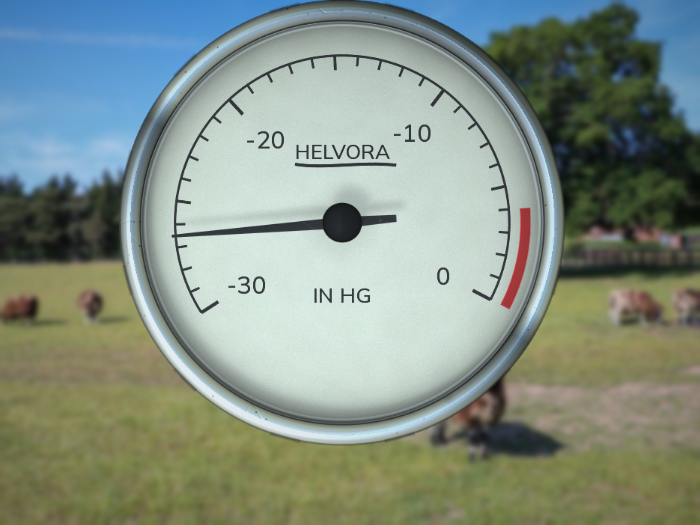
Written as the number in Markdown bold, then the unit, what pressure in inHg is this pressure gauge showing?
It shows **-26.5** inHg
